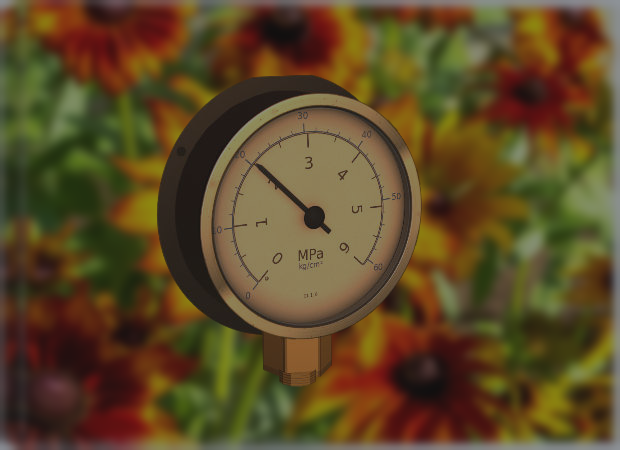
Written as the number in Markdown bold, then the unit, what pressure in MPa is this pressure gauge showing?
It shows **2** MPa
